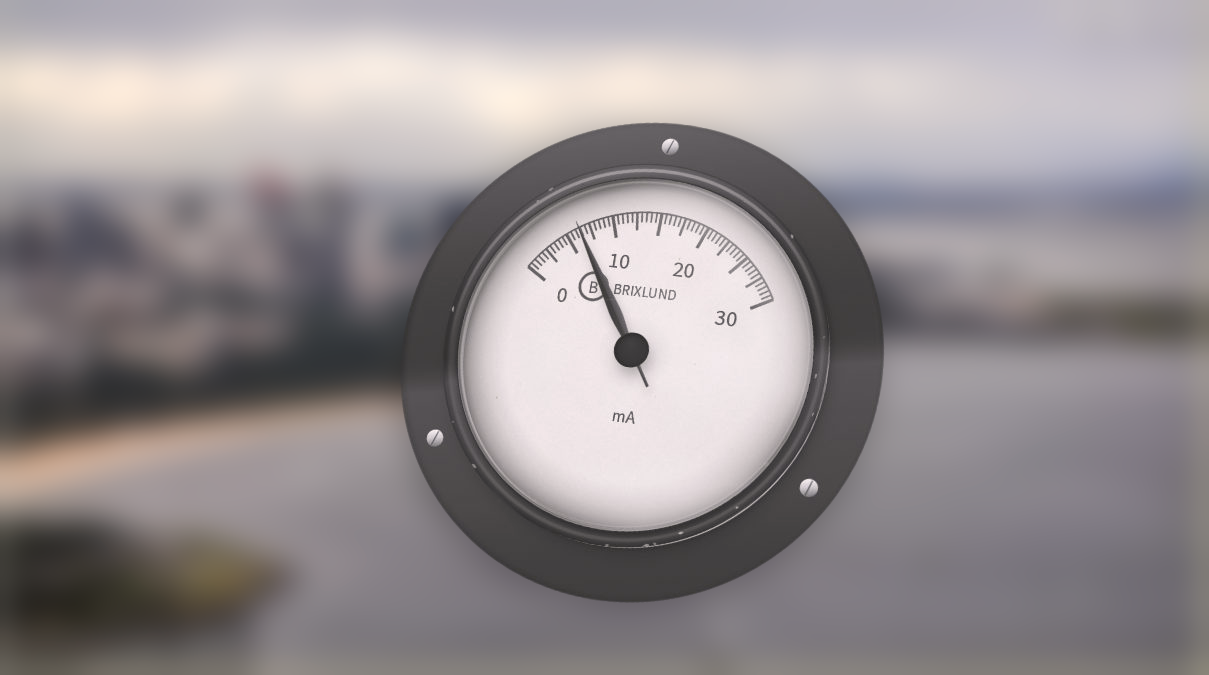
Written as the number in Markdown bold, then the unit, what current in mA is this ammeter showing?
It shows **6.5** mA
